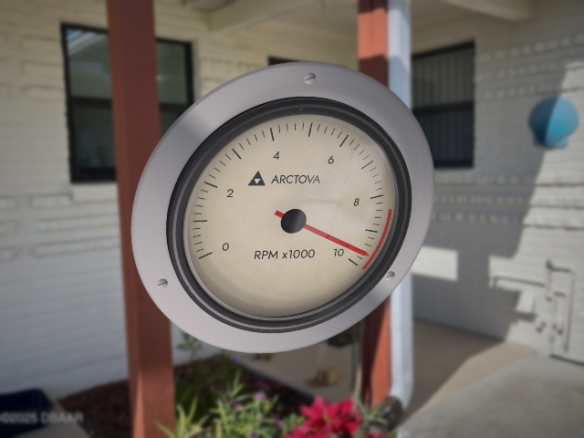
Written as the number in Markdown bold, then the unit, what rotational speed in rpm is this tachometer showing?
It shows **9600** rpm
